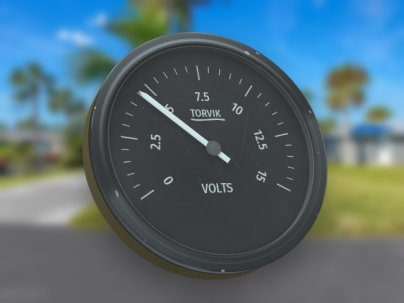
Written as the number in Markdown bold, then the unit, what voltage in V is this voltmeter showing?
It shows **4.5** V
